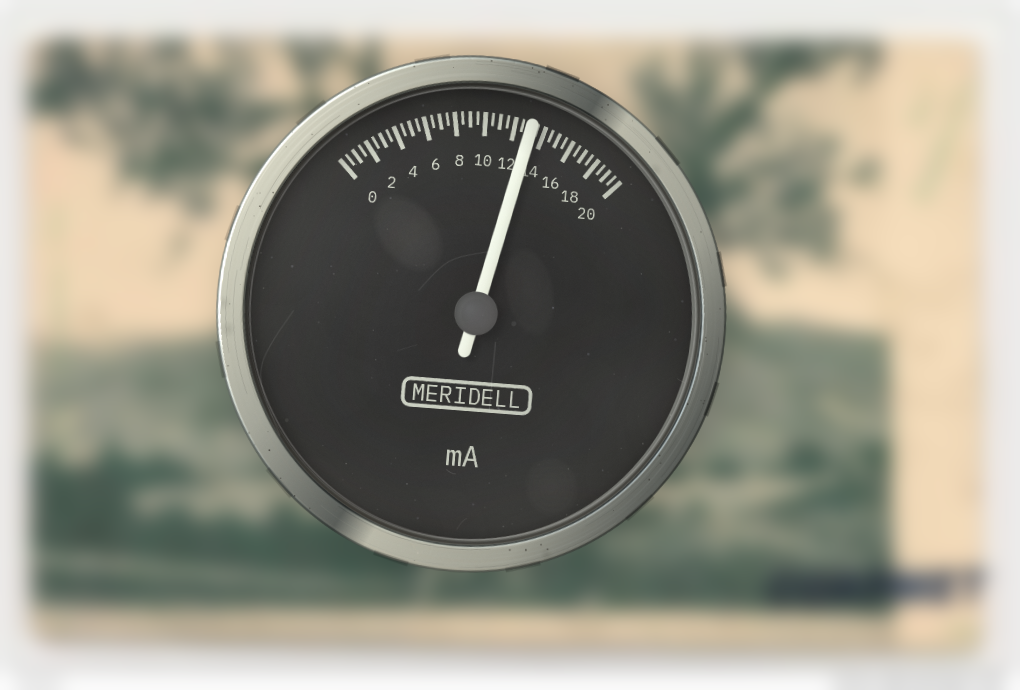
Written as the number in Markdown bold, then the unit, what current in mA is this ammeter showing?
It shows **13** mA
